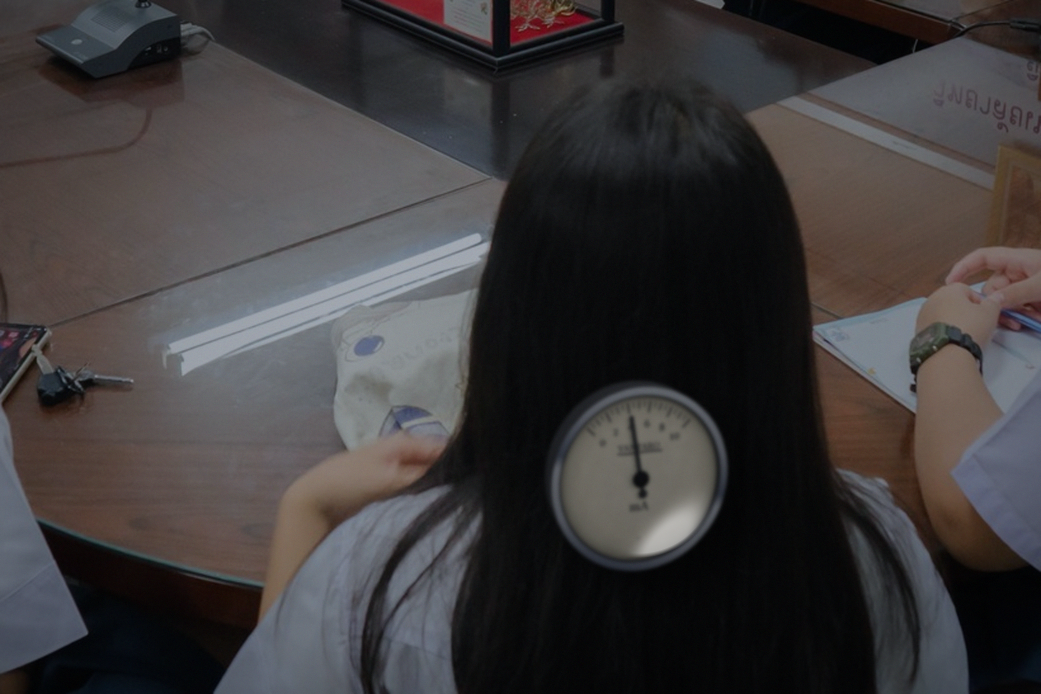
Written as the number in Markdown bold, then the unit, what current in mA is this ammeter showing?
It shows **4** mA
